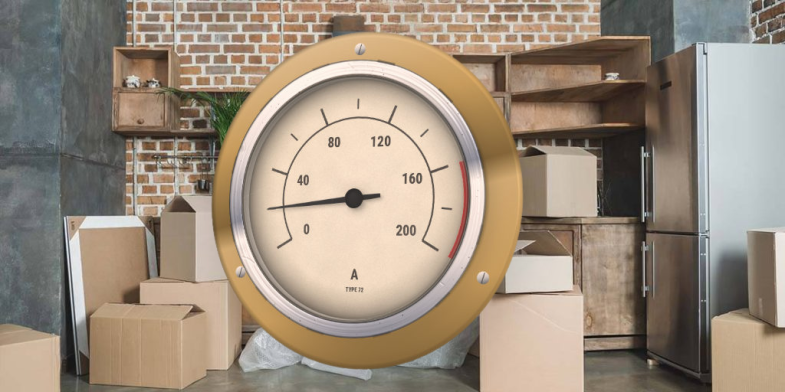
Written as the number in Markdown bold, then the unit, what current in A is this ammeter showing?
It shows **20** A
